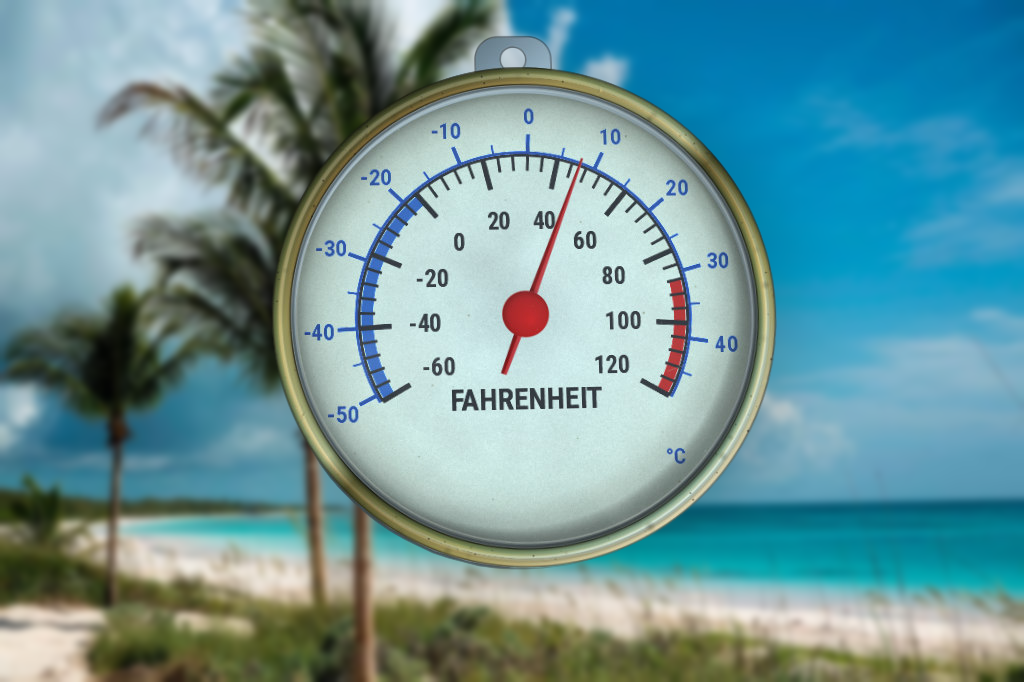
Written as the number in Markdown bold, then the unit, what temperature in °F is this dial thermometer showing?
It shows **46** °F
